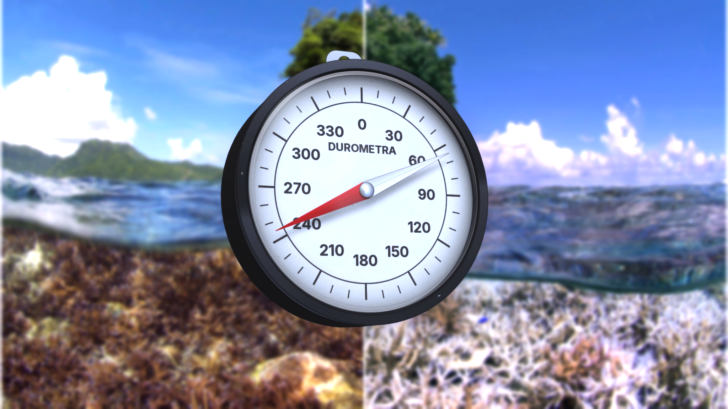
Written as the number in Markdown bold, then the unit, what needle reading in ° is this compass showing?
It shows **245** °
